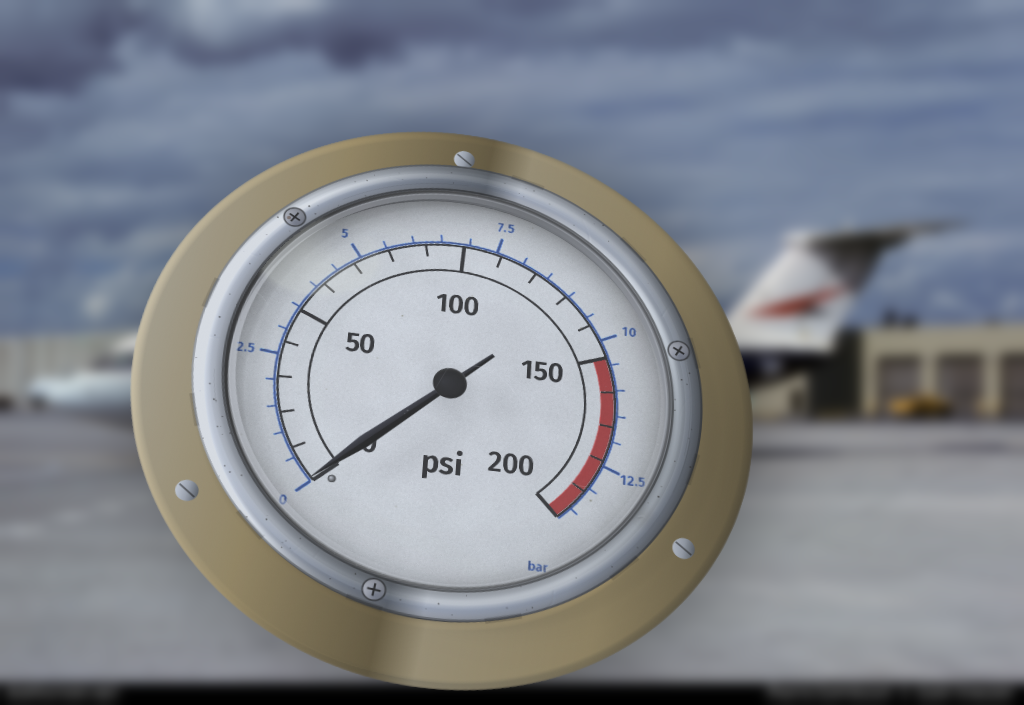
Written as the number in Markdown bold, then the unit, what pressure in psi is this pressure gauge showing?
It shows **0** psi
